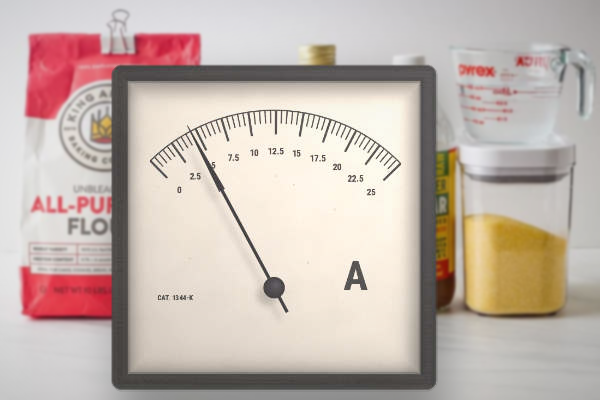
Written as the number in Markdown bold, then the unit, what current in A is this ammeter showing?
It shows **4.5** A
